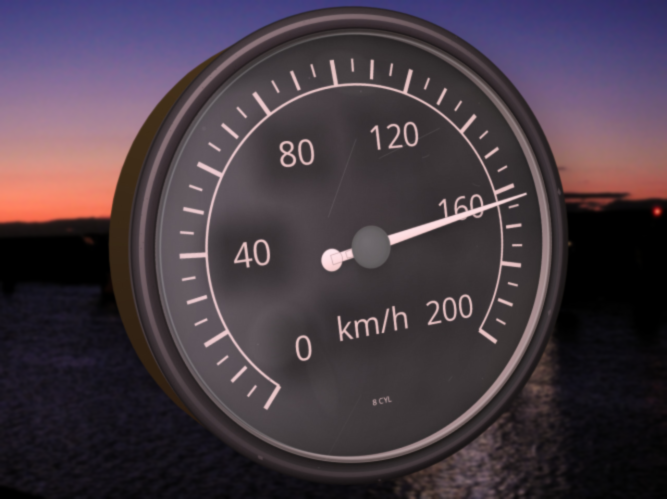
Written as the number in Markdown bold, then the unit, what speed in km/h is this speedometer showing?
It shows **162.5** km/h
